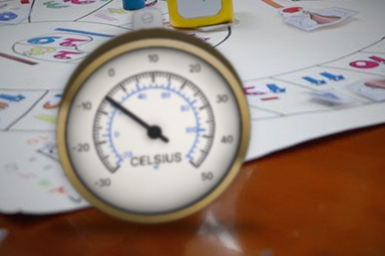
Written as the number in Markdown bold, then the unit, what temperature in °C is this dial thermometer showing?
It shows **-5** °C
